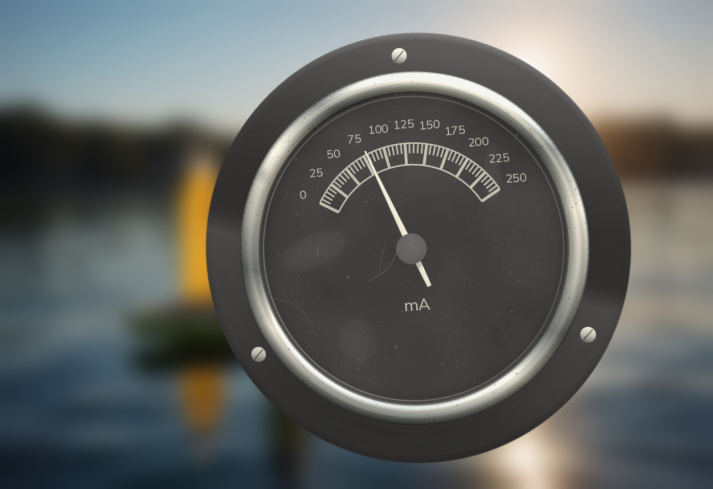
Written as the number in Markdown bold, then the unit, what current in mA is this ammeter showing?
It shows **80** mA
